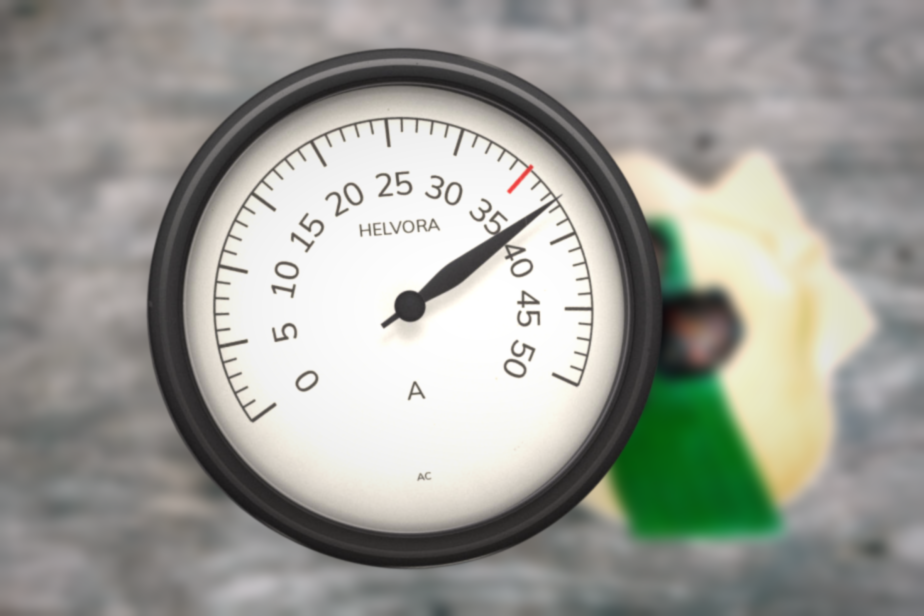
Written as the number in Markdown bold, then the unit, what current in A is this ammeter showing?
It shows **37.5** A
